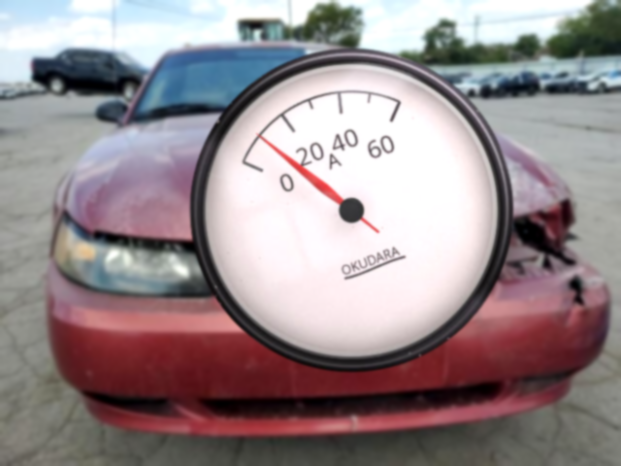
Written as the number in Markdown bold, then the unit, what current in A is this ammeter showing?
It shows **10** A
